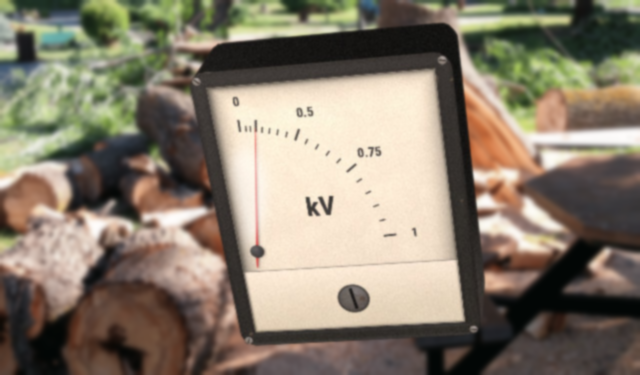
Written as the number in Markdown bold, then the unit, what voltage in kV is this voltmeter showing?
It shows **0.25** kV
